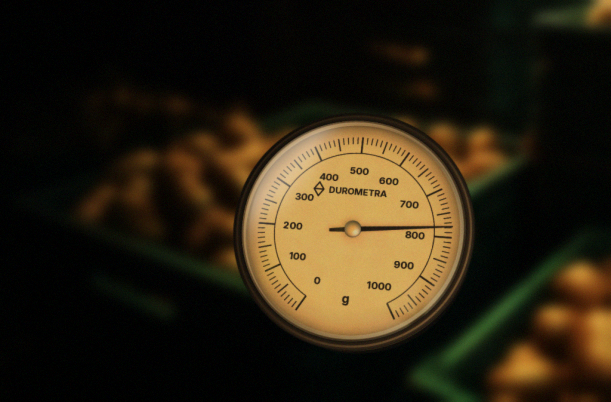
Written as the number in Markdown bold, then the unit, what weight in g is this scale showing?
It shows **780** g
